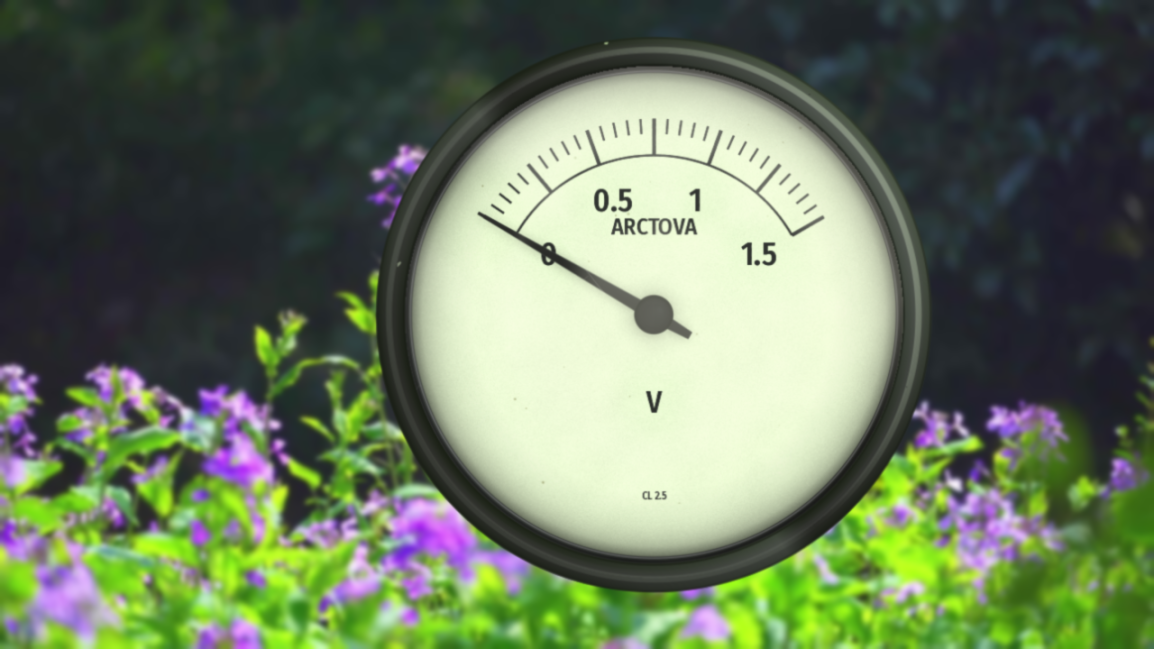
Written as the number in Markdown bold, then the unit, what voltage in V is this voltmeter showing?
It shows **0** V
